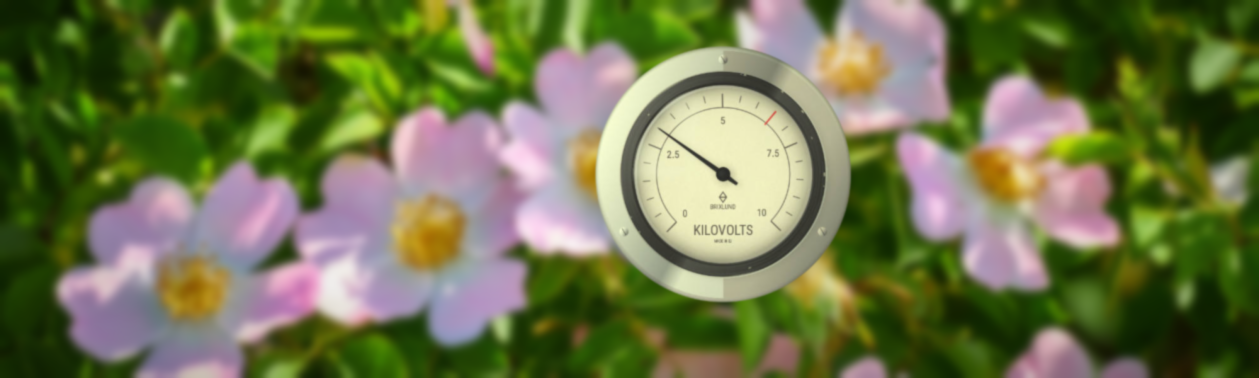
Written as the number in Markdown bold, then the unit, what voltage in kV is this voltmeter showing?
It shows **3** kV
